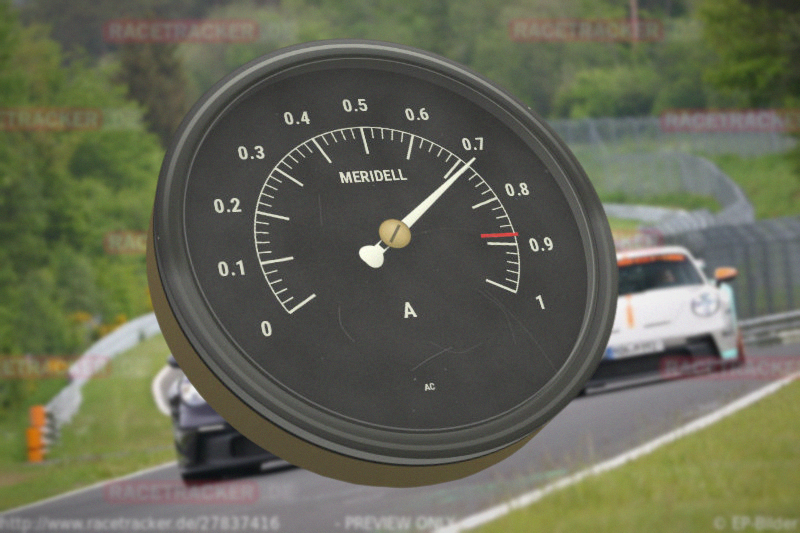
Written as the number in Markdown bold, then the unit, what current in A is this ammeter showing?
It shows **0.72** A
